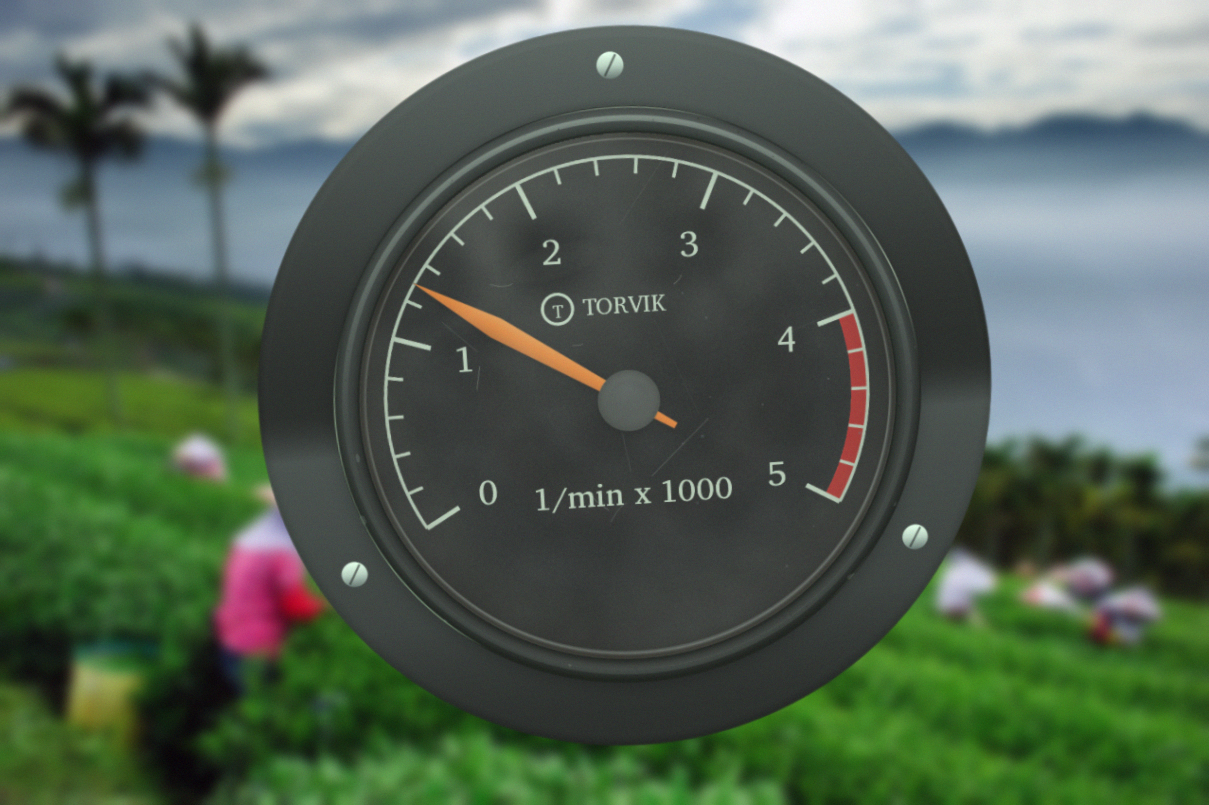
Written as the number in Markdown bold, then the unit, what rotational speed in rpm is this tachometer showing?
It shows **1300** rpm
